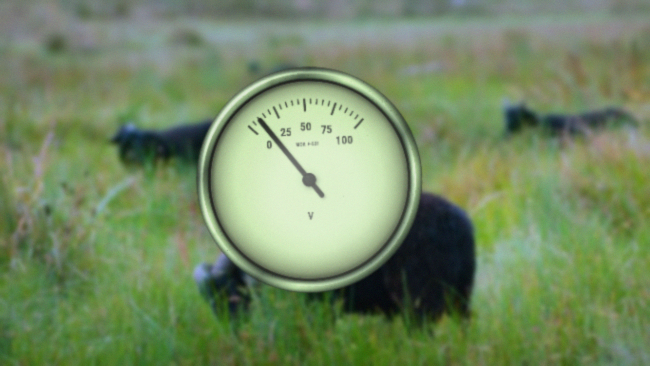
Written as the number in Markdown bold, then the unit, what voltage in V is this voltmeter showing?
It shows **10** V
